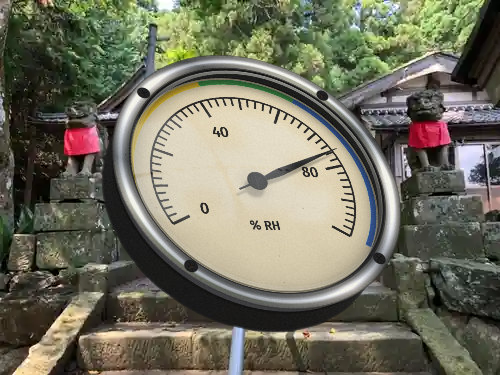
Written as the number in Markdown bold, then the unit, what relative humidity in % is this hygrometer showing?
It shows **76** %
